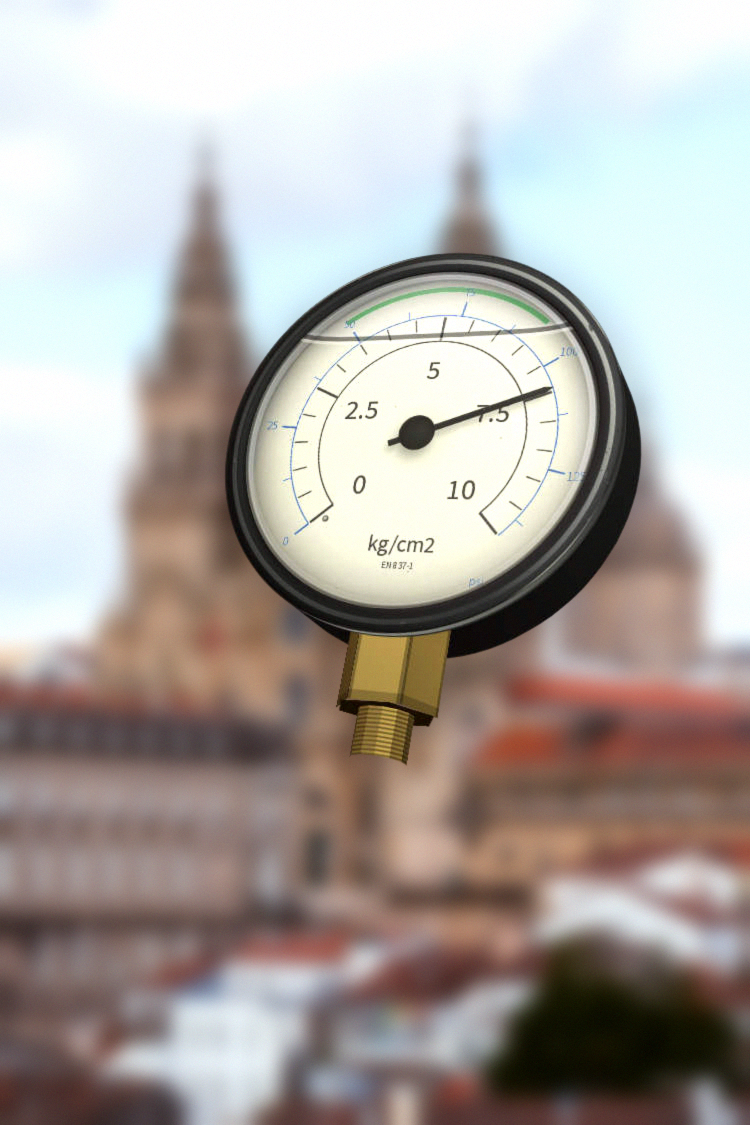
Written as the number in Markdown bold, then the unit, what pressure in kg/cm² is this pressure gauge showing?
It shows **7.5** kg/cm²
